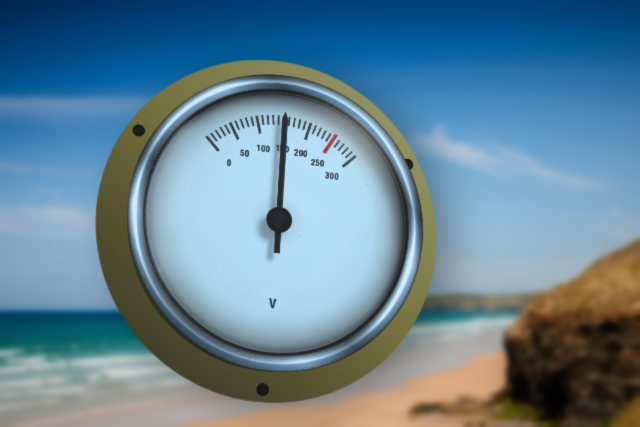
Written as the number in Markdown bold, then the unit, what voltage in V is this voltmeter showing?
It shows **150** V
